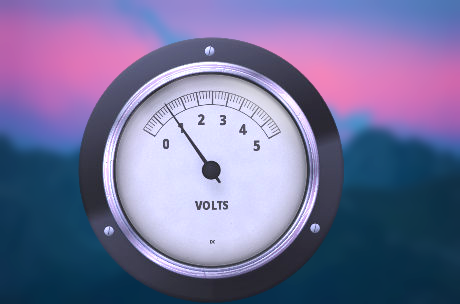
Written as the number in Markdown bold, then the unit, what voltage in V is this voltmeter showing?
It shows **1** V
